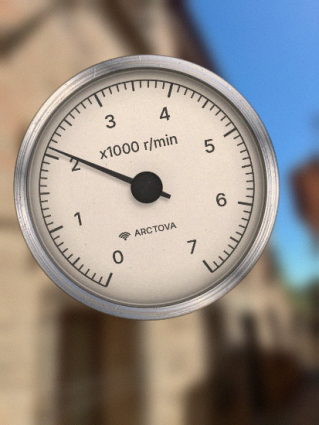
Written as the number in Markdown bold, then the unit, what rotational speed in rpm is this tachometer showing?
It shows **2100** rpm
